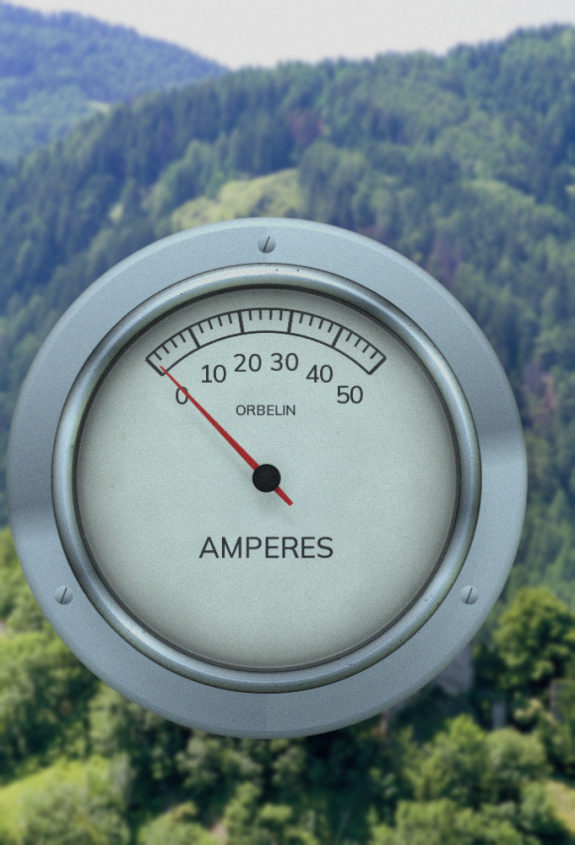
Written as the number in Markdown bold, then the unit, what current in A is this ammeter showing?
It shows **1** A
